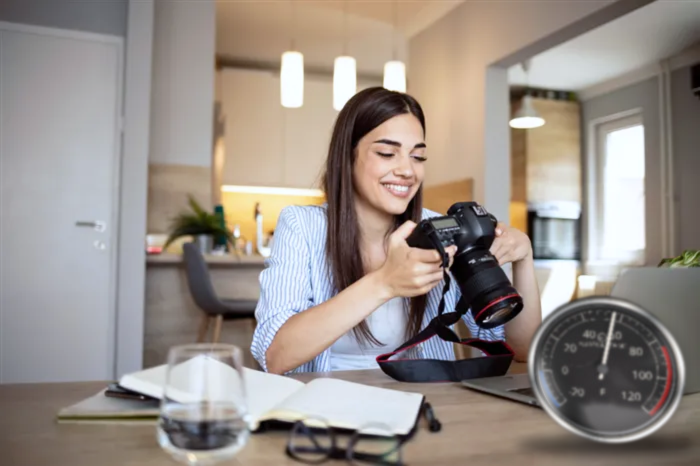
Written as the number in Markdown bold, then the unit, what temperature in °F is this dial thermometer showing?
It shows **56** °F
